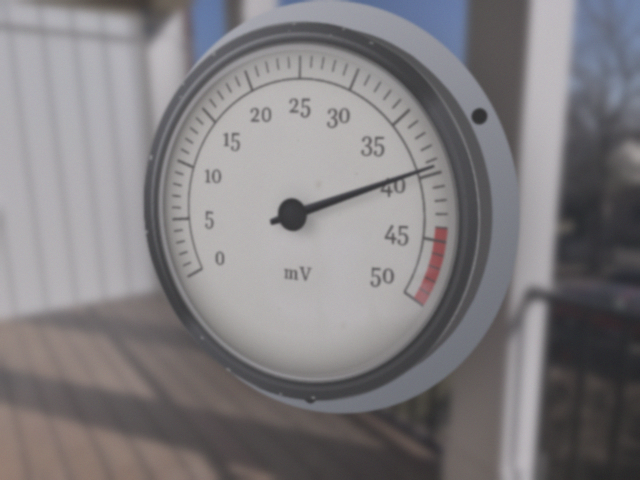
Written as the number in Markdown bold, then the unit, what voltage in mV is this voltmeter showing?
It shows **39.5** mV
